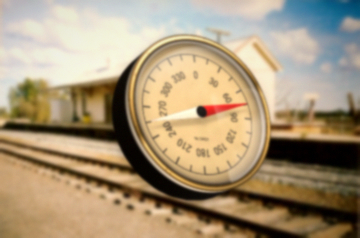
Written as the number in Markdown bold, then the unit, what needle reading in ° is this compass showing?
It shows **75** °
